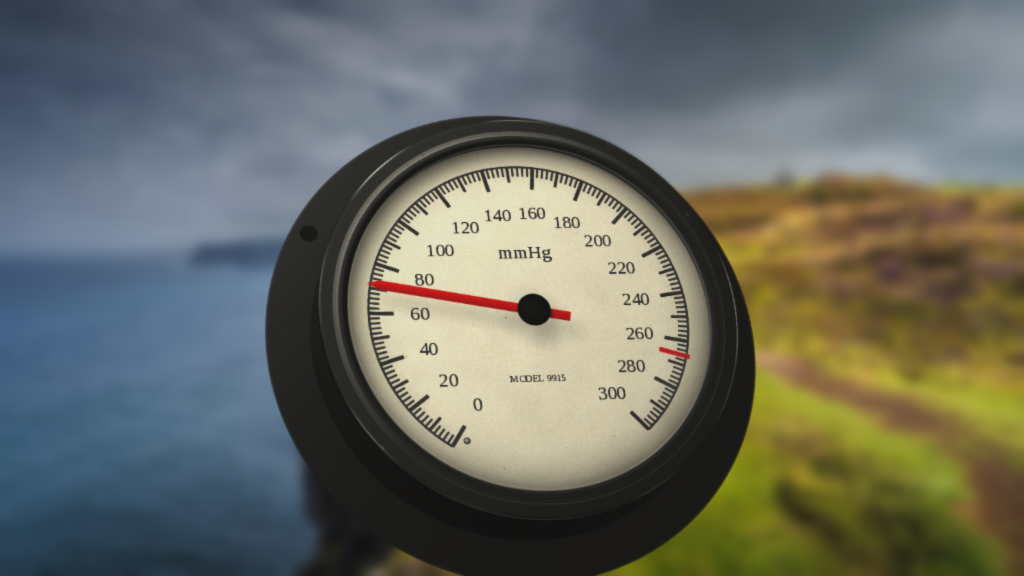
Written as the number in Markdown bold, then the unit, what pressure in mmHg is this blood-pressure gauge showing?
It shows **70** mmHg
